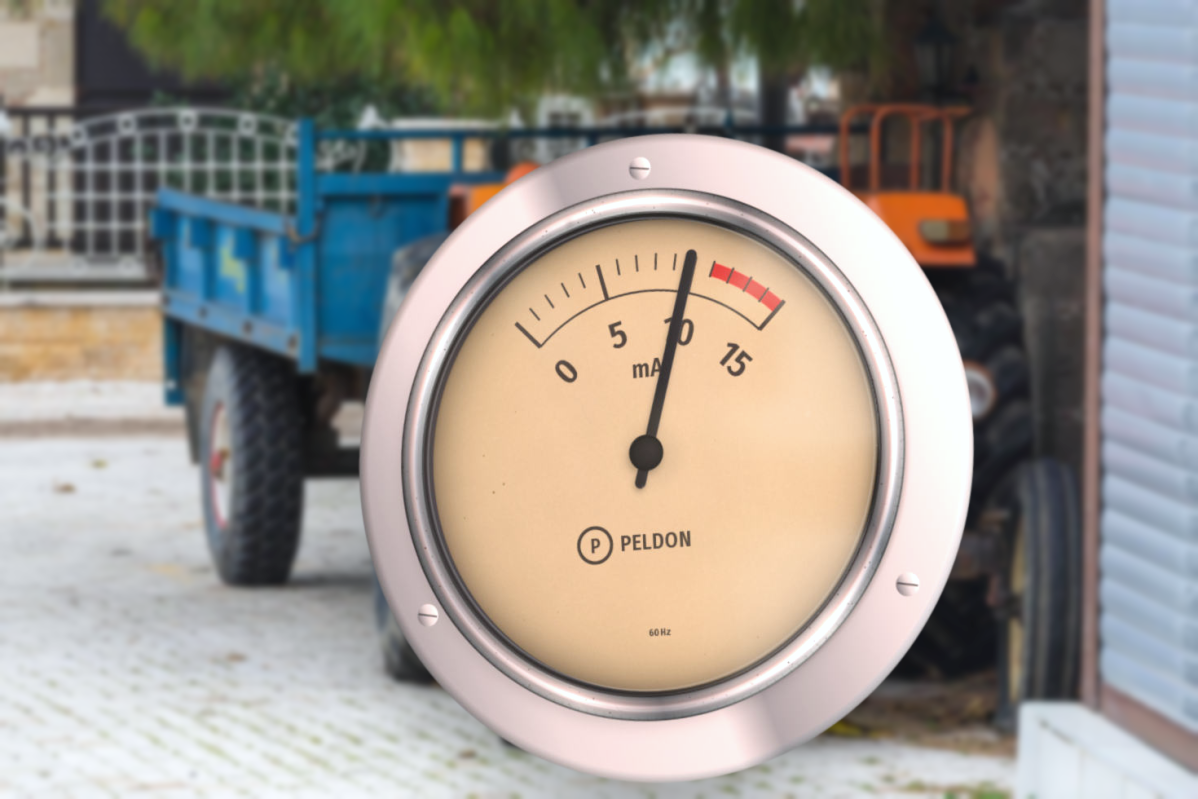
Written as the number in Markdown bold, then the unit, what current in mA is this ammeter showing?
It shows **10** mA
